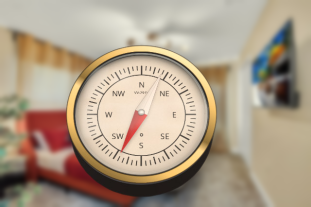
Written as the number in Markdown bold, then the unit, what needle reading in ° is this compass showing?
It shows **205** °
